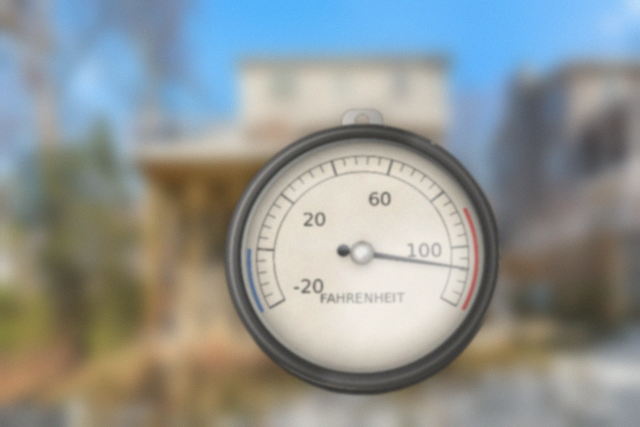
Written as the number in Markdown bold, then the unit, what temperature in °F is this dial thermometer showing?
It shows **108** °F
